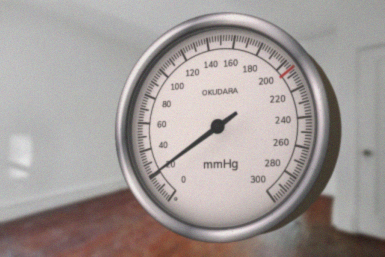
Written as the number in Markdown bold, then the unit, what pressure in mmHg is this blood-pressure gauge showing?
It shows **20** mmHg
